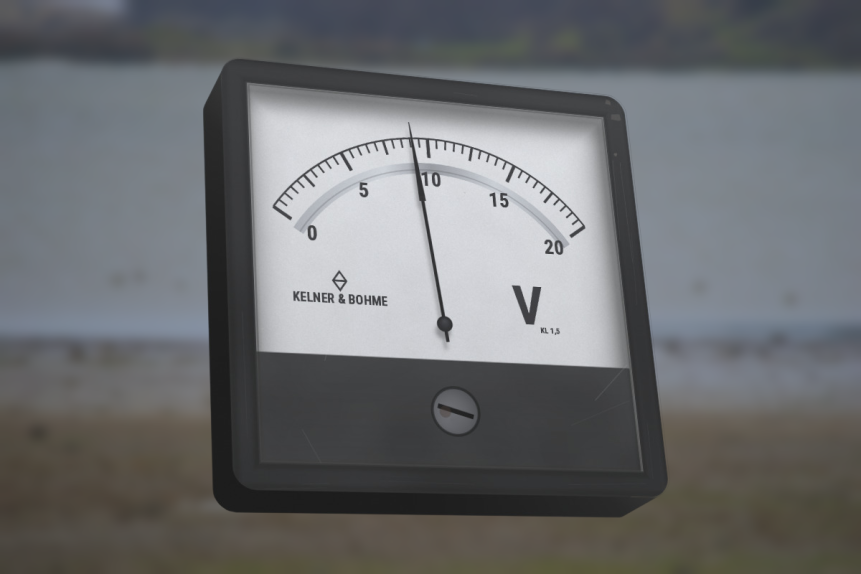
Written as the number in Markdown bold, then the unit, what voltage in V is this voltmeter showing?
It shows **9** V
